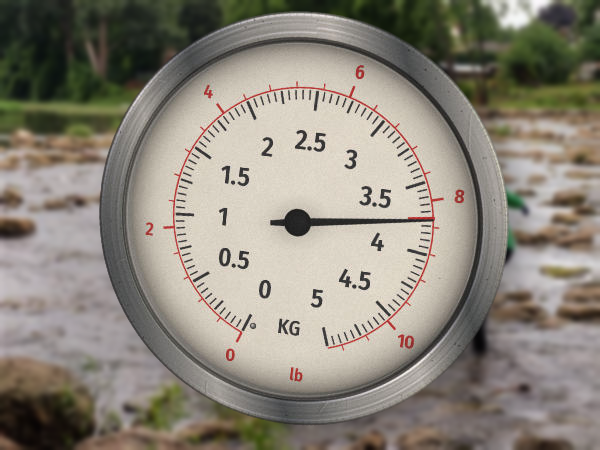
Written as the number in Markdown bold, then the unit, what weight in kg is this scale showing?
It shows **3.75** kg
